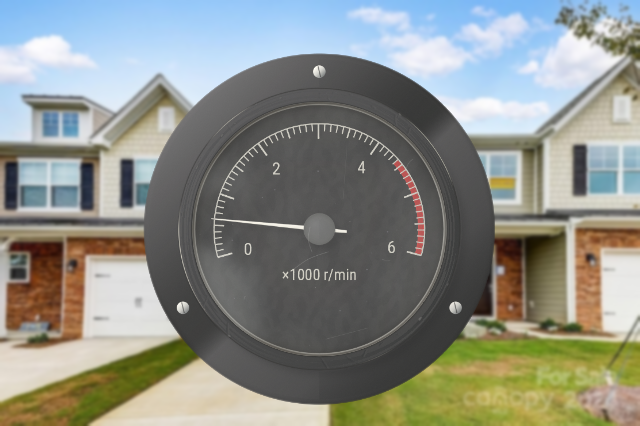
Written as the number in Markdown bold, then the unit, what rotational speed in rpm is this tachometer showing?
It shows **600** rpm
